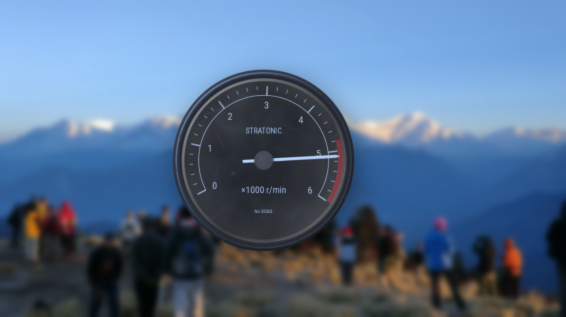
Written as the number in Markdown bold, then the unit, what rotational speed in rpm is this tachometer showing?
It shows **5100** rpm
